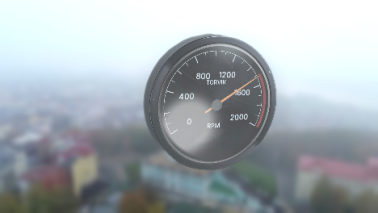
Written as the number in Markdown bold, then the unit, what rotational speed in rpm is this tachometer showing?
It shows **1500** rpm
